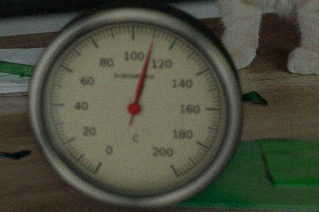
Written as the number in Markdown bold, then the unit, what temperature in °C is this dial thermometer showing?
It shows **110** °C
